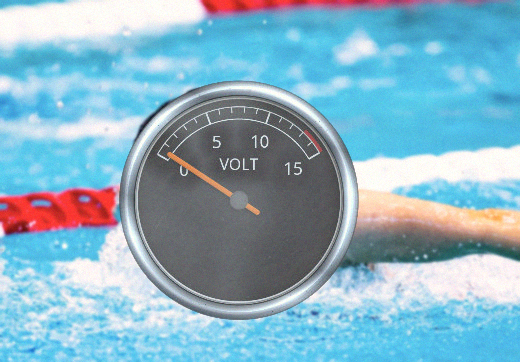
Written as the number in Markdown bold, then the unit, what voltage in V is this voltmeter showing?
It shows **0.5** V
